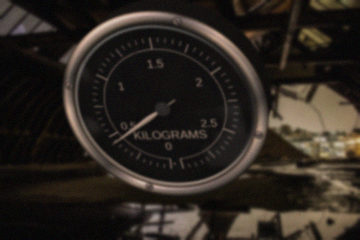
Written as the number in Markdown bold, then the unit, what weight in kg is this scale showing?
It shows **0.45** kg
